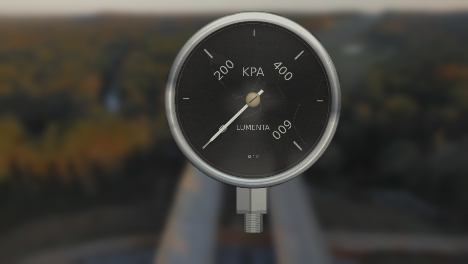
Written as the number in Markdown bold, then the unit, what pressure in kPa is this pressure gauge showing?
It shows **0** kPa
